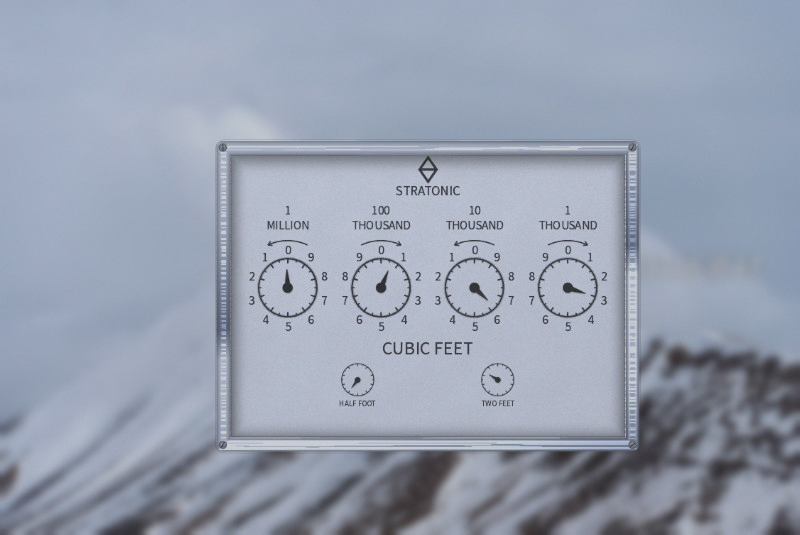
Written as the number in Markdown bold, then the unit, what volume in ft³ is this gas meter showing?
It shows **6300** ft³
